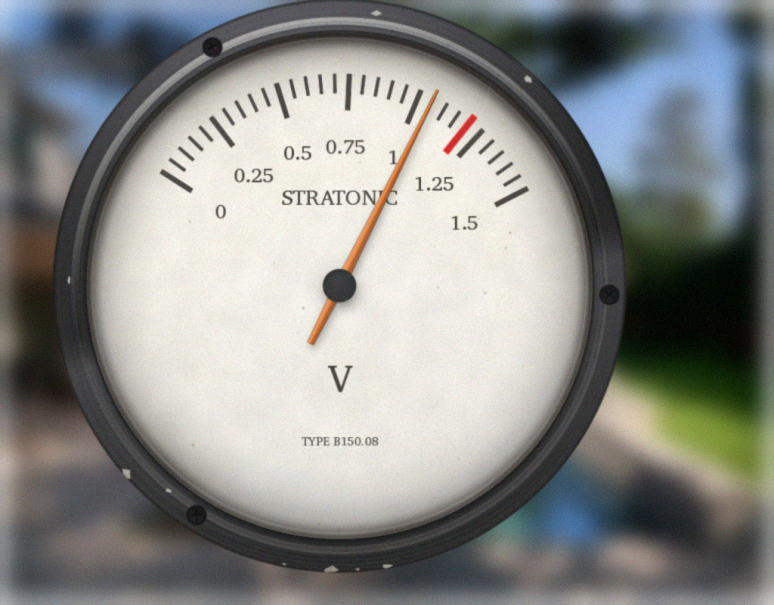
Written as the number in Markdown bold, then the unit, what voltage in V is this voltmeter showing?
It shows **1.05** V
